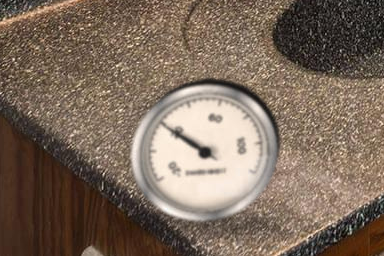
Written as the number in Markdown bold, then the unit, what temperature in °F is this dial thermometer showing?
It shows **20** °F
